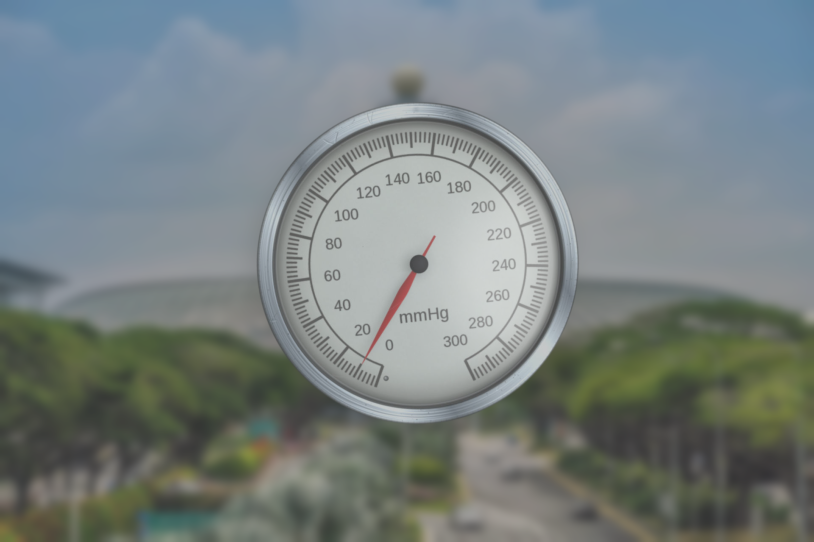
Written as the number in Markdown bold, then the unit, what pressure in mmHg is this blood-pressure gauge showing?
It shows **10** mmHg
